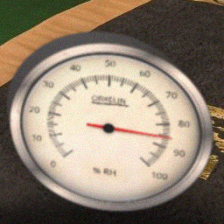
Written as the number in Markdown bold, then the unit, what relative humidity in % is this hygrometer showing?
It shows **85** %
